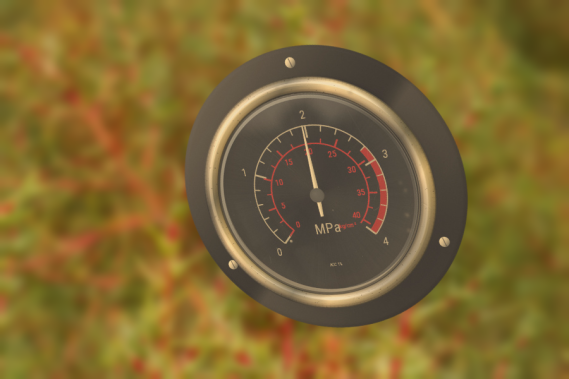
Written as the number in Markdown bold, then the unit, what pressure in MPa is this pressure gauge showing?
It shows **2** MPa
